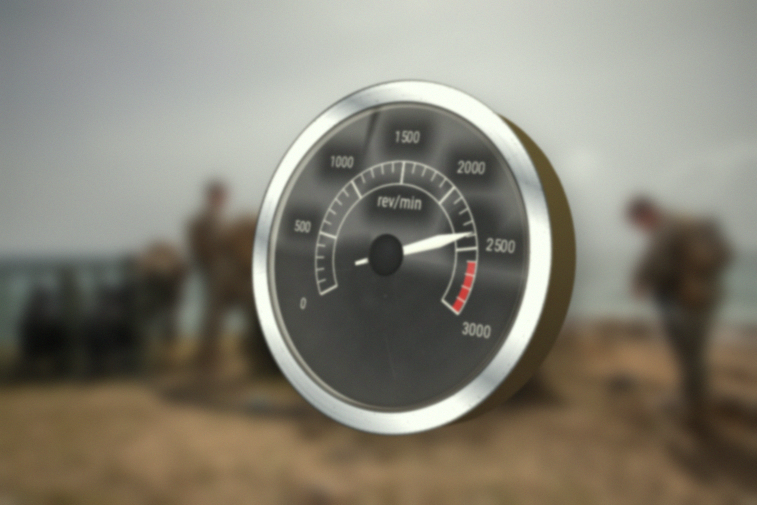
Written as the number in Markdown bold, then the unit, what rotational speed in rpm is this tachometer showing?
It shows **2400** rpm
